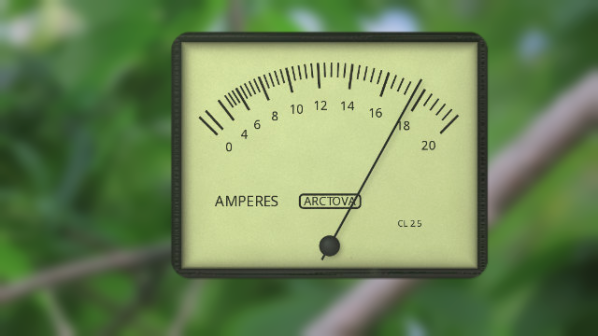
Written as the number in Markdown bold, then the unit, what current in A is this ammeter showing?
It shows **17.6** A
